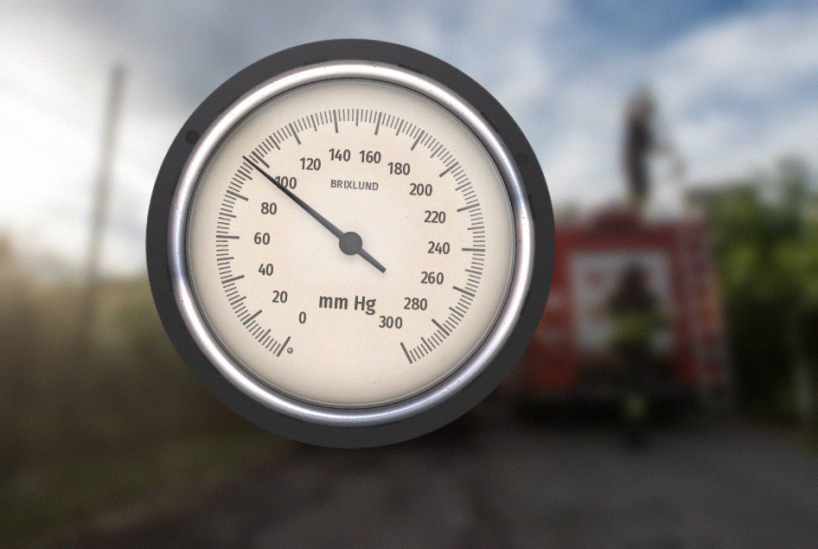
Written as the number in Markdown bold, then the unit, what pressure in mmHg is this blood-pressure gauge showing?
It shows **96** mmHg
